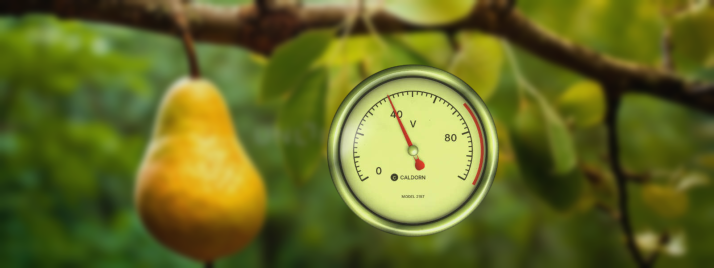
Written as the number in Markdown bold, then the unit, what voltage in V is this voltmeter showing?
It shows **40** V
